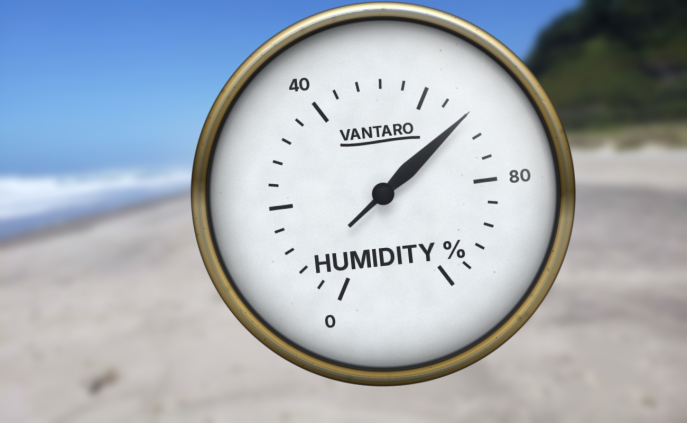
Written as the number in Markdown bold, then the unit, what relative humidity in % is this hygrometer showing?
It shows **68** %
